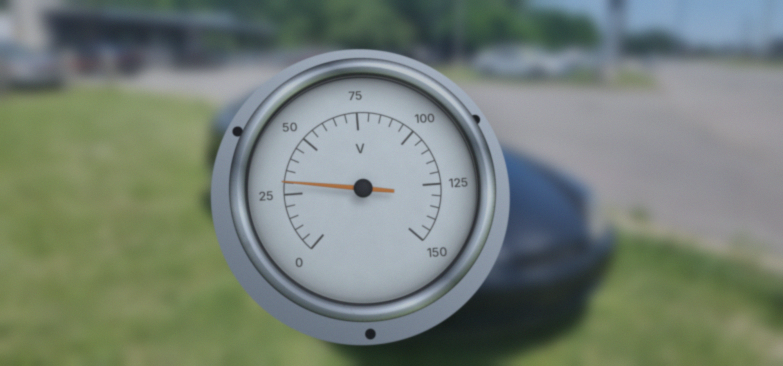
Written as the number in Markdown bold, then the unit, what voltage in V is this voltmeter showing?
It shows **30** V
